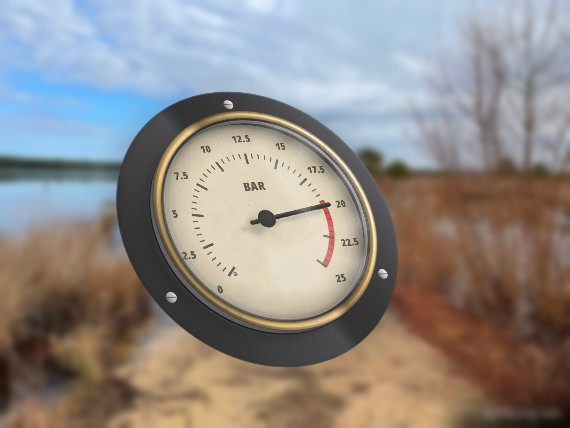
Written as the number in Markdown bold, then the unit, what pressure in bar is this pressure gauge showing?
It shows **20** bar
